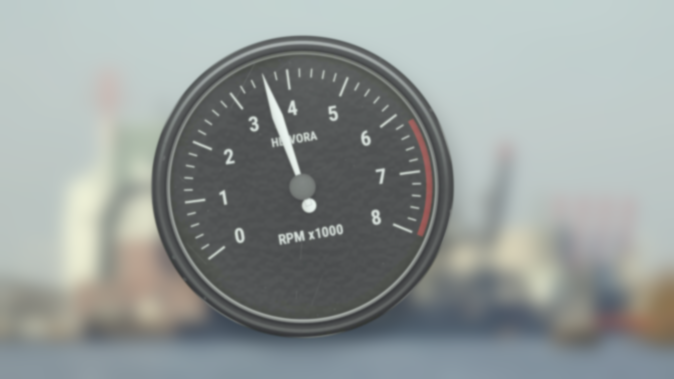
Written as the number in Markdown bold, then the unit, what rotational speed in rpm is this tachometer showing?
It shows **3600** rpm
